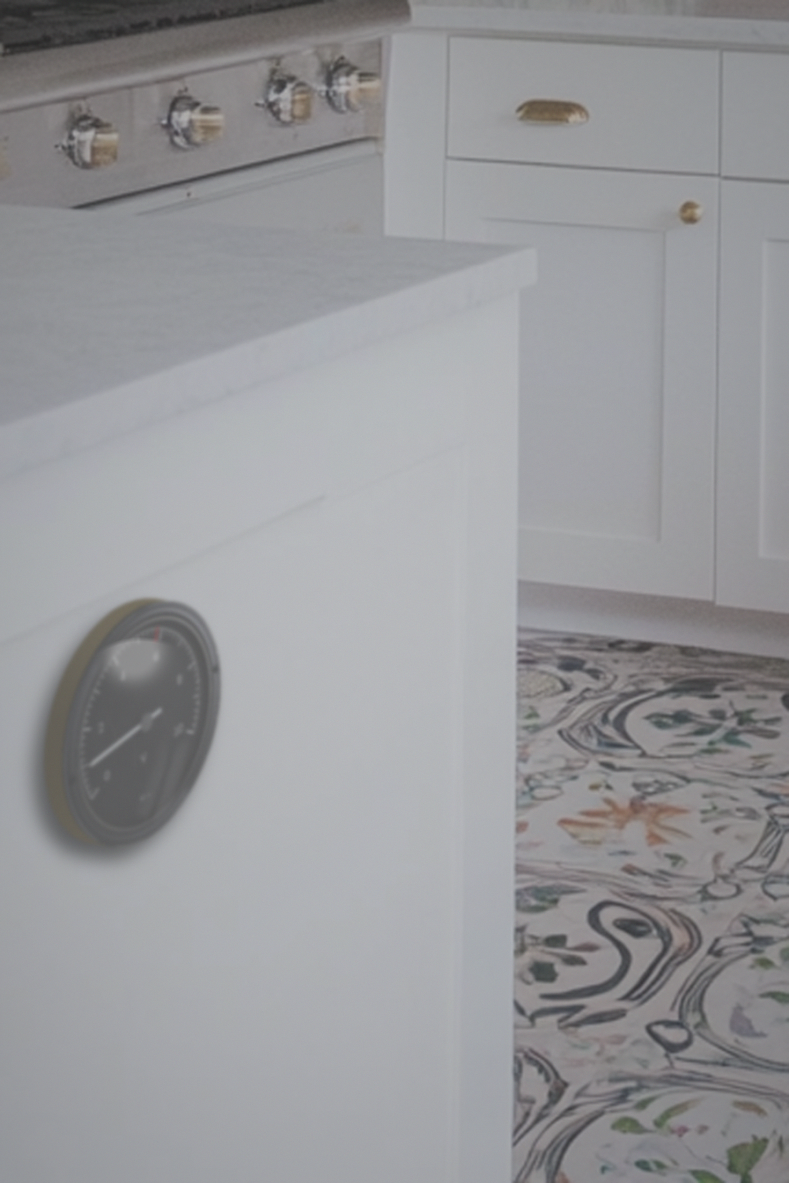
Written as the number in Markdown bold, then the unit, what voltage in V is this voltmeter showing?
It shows **1** V
